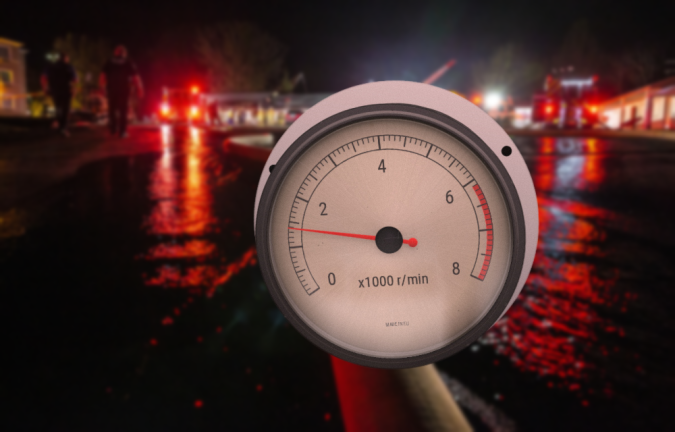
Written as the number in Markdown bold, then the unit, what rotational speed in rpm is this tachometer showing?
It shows **1400** rpm
